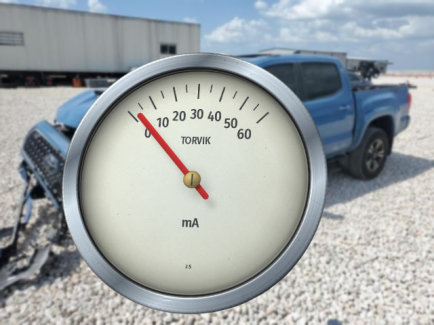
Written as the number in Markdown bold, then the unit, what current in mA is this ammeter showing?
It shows **2.5** mA
